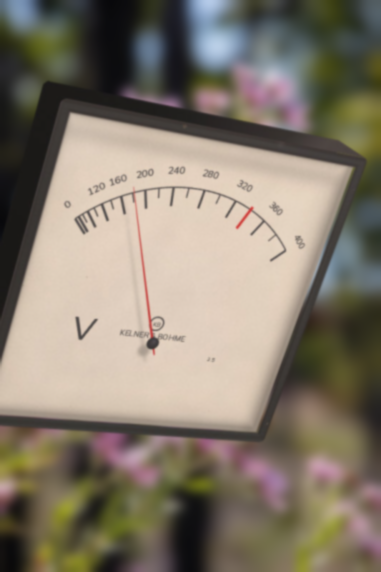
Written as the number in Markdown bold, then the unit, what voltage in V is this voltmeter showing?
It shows **180** V
